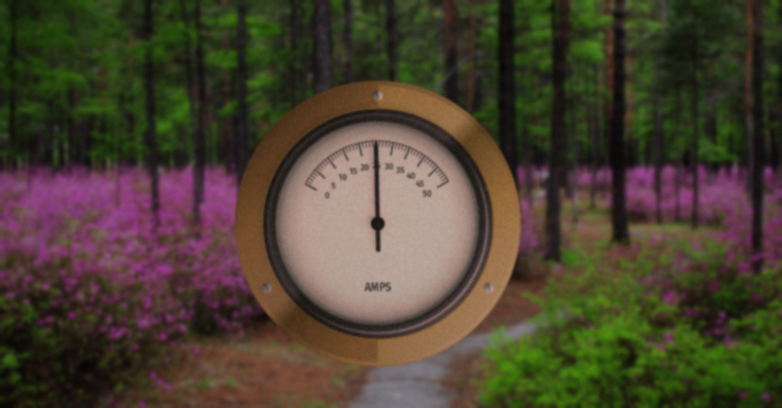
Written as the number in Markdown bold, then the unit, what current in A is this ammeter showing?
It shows **25** A
